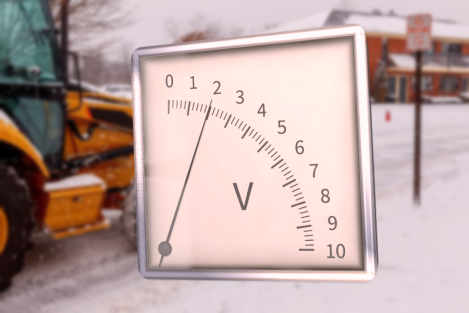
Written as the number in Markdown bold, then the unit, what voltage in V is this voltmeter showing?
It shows **2** V
